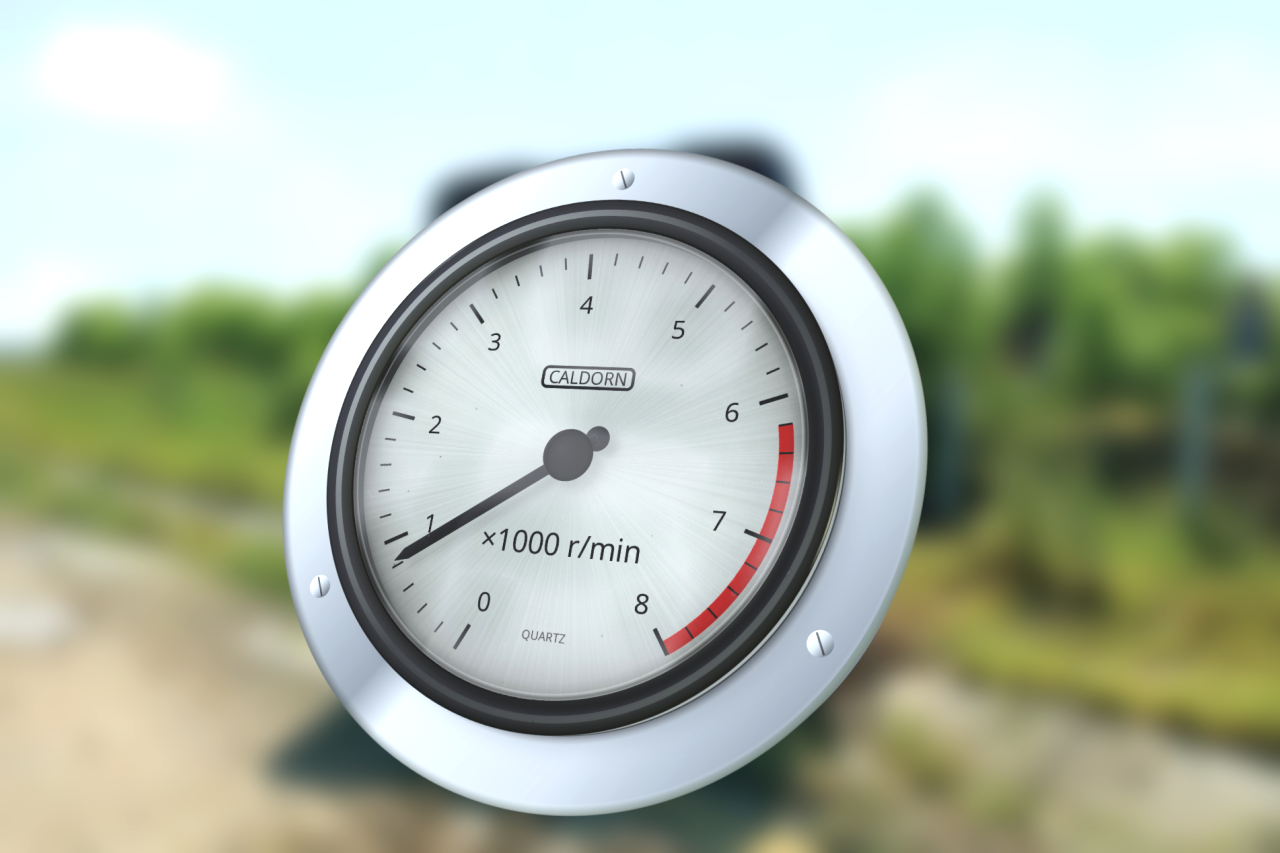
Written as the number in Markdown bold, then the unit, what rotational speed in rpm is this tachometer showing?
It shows **800** rpm
